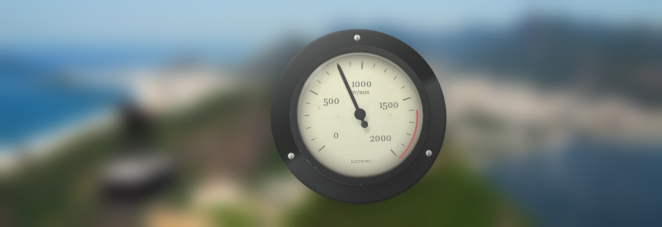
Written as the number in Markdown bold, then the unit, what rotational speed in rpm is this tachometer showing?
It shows **800** rpm
